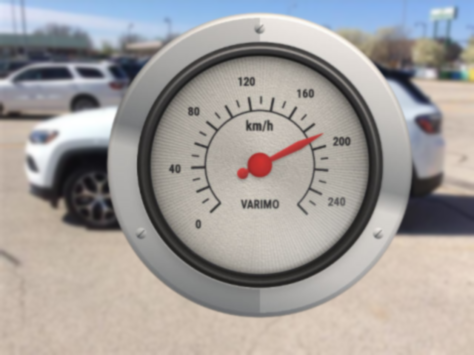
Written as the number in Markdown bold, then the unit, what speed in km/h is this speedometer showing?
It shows **190** km/h
